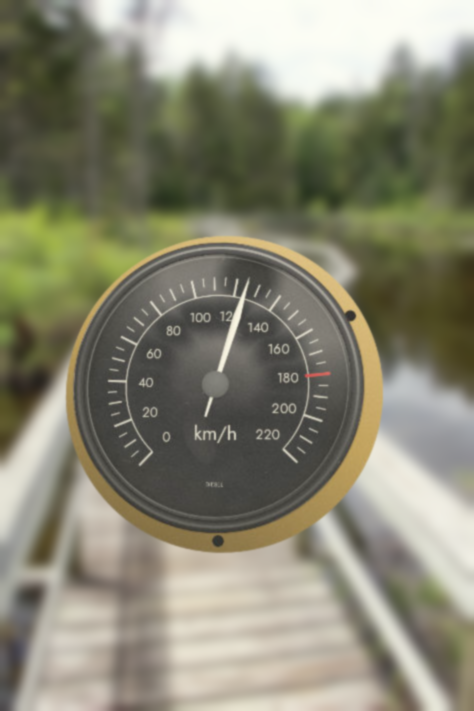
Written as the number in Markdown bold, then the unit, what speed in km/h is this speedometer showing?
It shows **125** km/h
